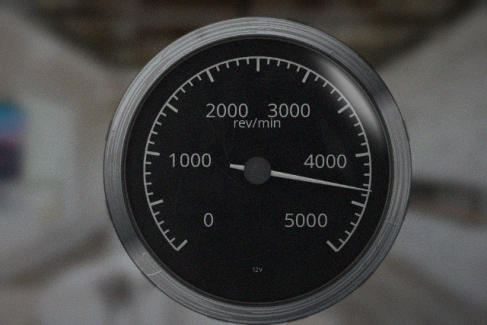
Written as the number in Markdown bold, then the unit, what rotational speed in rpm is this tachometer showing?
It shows **4350** rpm
